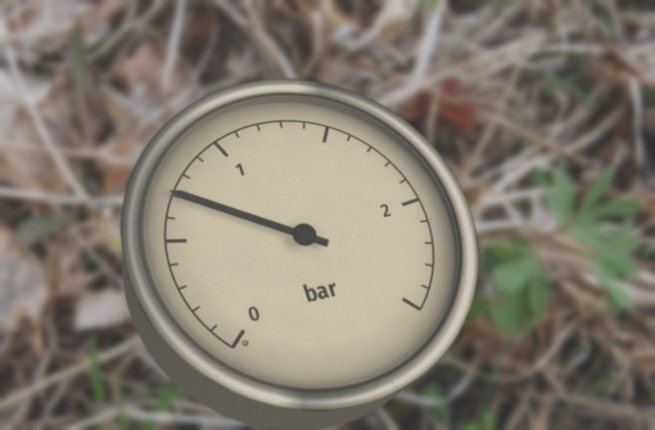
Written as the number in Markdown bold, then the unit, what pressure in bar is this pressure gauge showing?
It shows **0.7** bar
